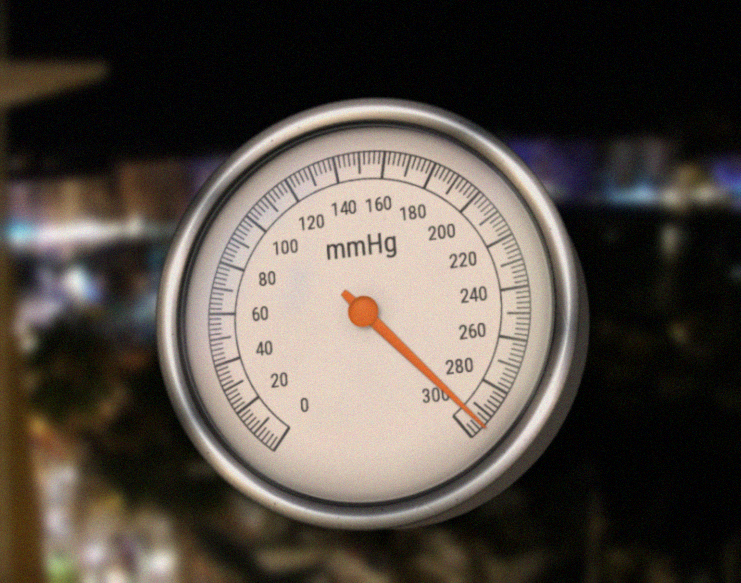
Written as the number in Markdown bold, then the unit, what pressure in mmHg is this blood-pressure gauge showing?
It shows **294** mmHg
